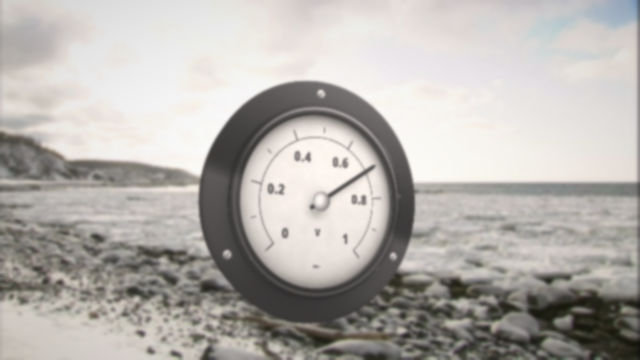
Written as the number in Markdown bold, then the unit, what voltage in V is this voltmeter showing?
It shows **0.7** V
